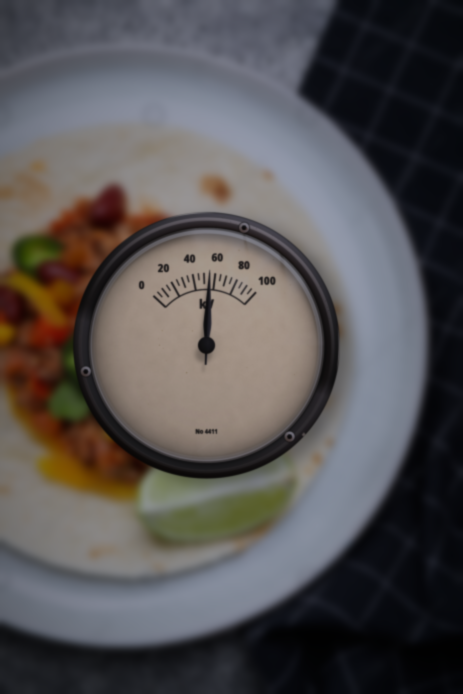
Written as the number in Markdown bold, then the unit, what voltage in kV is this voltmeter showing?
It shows **55** kV
